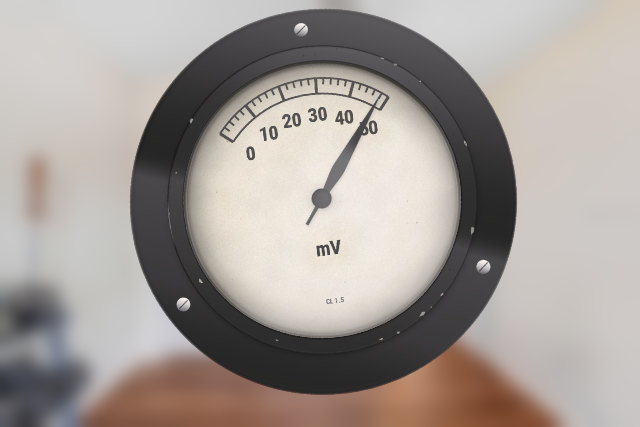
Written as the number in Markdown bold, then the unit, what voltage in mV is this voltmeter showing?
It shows **48** mV
